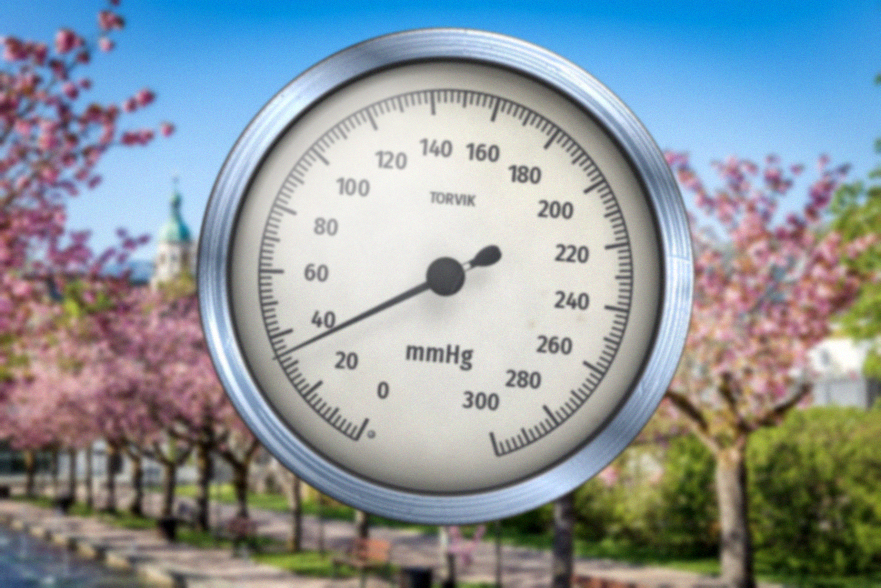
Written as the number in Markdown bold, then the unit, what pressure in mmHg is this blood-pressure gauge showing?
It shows **34** mmHg
